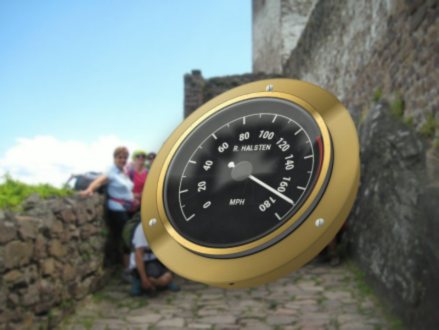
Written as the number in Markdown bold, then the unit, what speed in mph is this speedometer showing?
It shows **170** mph
